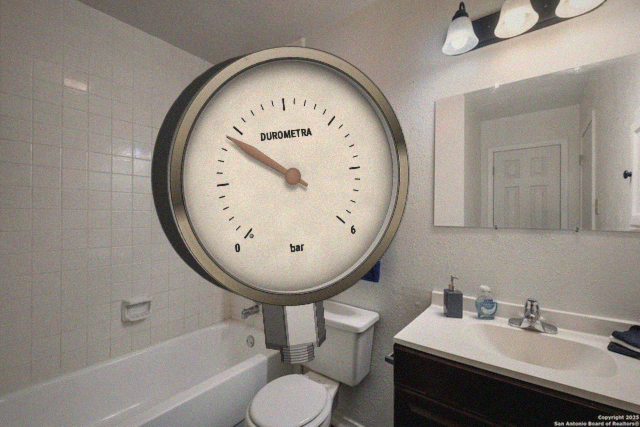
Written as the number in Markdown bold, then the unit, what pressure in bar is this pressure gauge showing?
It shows **1.8** bar
